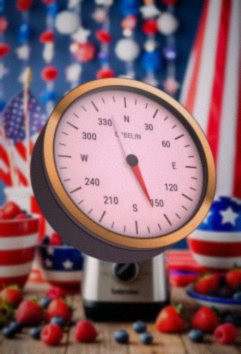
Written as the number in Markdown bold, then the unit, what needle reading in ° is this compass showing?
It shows **160** °
